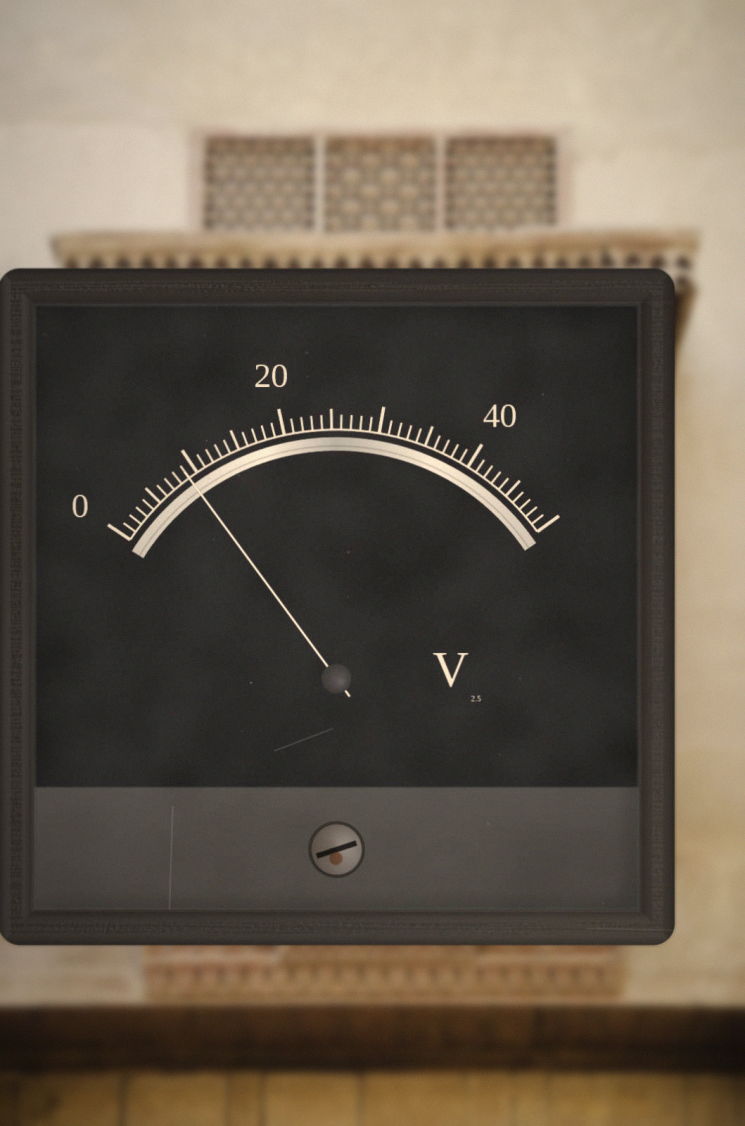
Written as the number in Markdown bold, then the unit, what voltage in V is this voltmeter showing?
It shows **9** V
